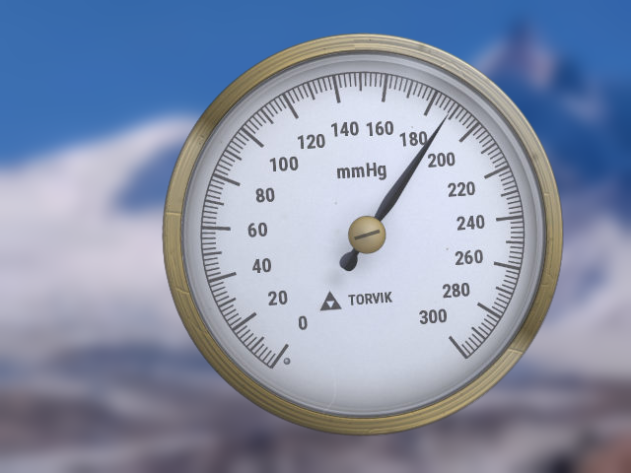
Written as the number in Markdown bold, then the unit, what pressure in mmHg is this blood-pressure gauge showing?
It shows **188** mmHg
